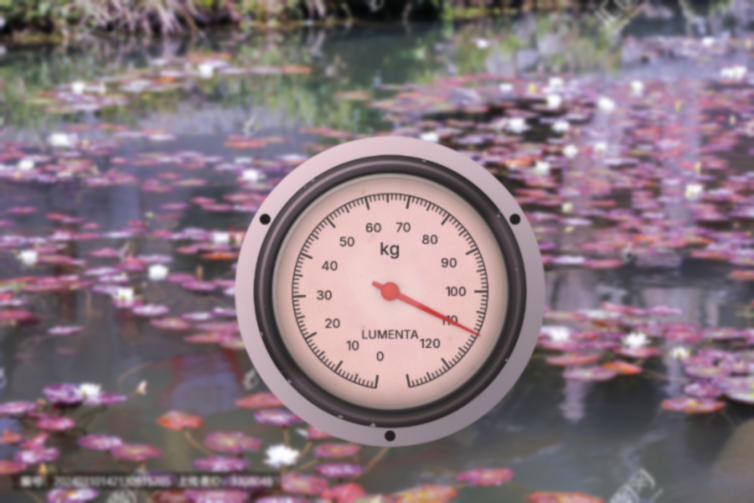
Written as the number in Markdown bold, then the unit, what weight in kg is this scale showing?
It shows **110** kg
